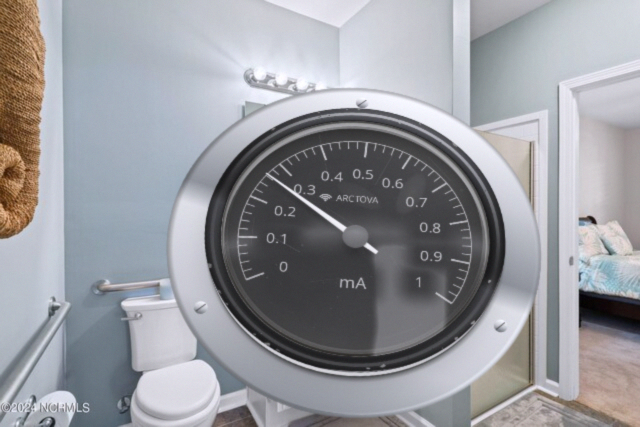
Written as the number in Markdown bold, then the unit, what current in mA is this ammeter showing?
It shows **0.26** mA
